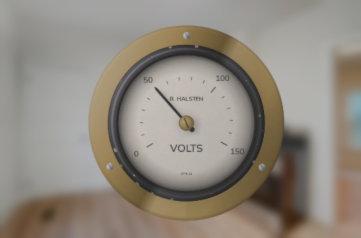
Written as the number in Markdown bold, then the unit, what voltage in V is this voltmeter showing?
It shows **50** V
